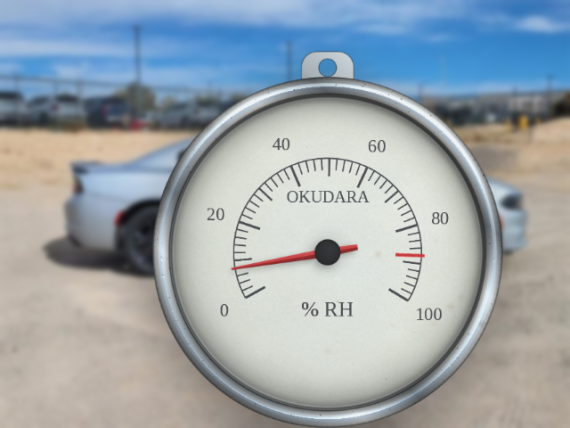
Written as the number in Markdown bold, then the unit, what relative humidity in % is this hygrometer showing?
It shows **8** %
